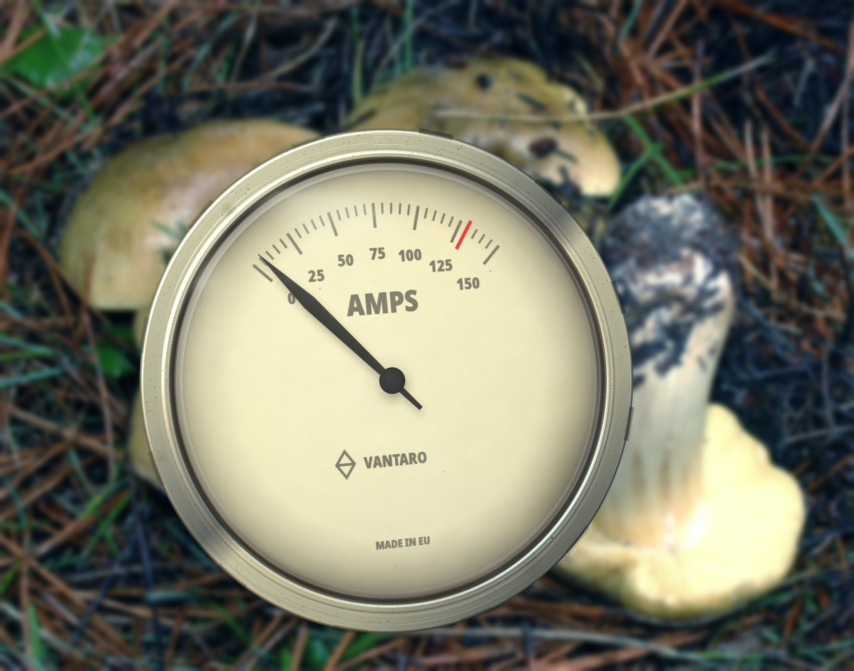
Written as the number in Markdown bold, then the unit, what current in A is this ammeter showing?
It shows **5** A
